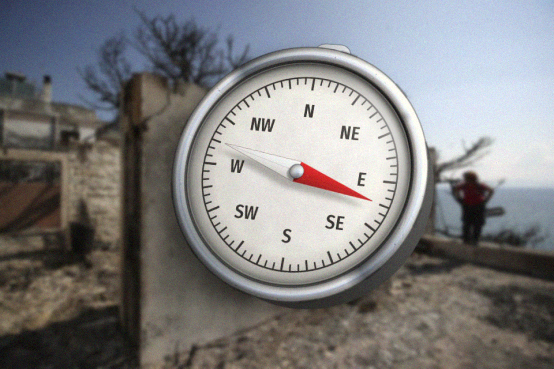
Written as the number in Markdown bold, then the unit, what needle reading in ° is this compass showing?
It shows **105** °
